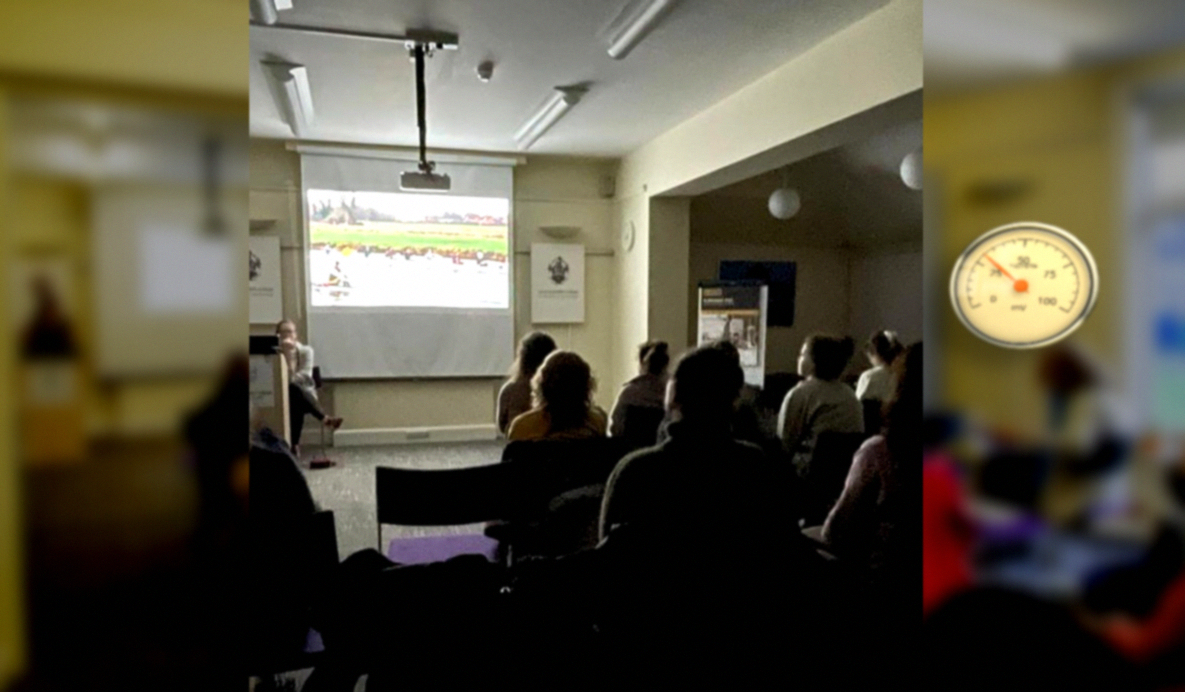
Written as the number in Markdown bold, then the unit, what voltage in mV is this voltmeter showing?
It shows **30** mV
